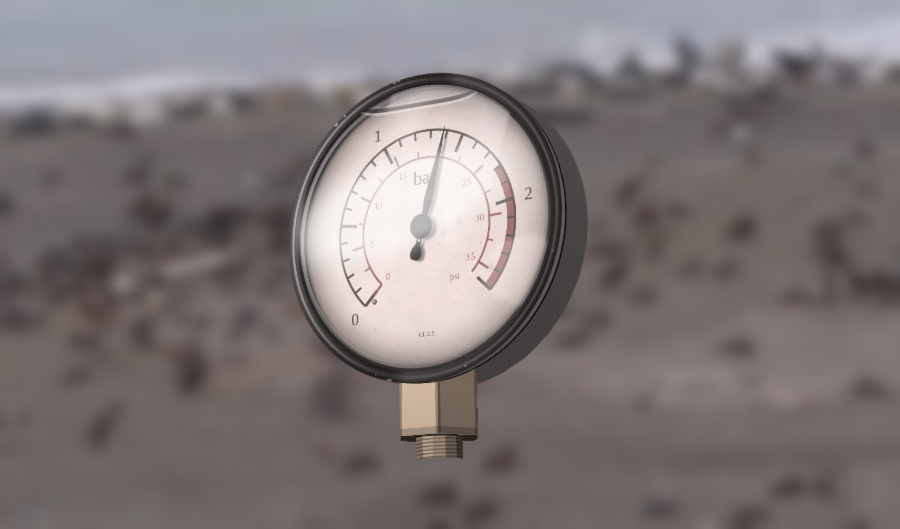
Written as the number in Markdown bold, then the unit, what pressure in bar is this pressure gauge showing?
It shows **1.4** bar
